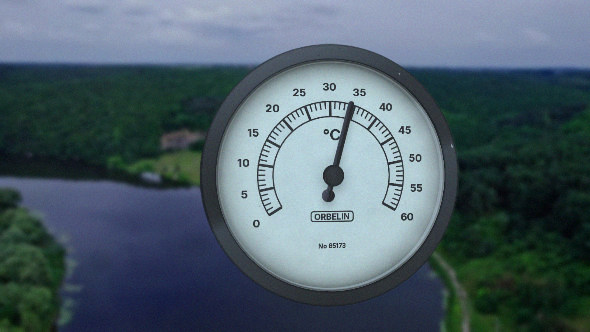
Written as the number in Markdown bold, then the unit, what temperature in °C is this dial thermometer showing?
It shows **34** °C
